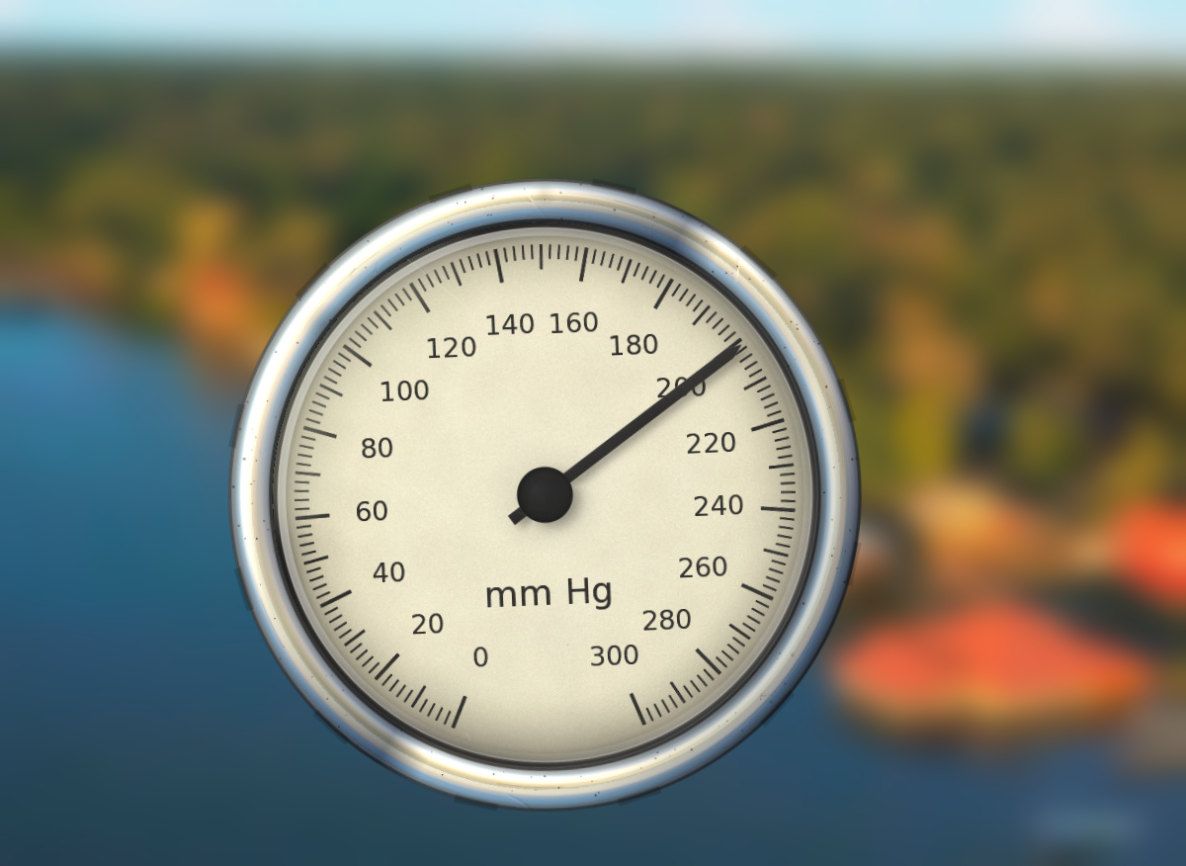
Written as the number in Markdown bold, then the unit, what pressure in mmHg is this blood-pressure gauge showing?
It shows **201** mmHg
